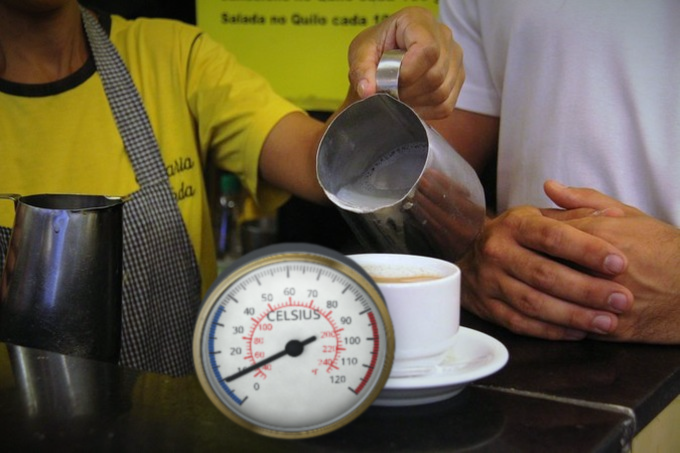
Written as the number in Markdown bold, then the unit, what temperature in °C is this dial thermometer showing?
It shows **10** °C
